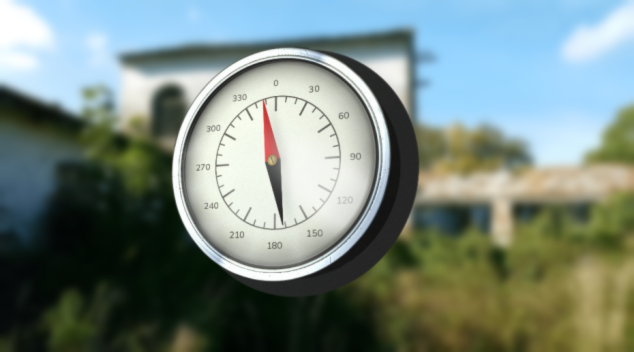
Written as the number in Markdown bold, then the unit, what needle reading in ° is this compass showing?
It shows **350** °
